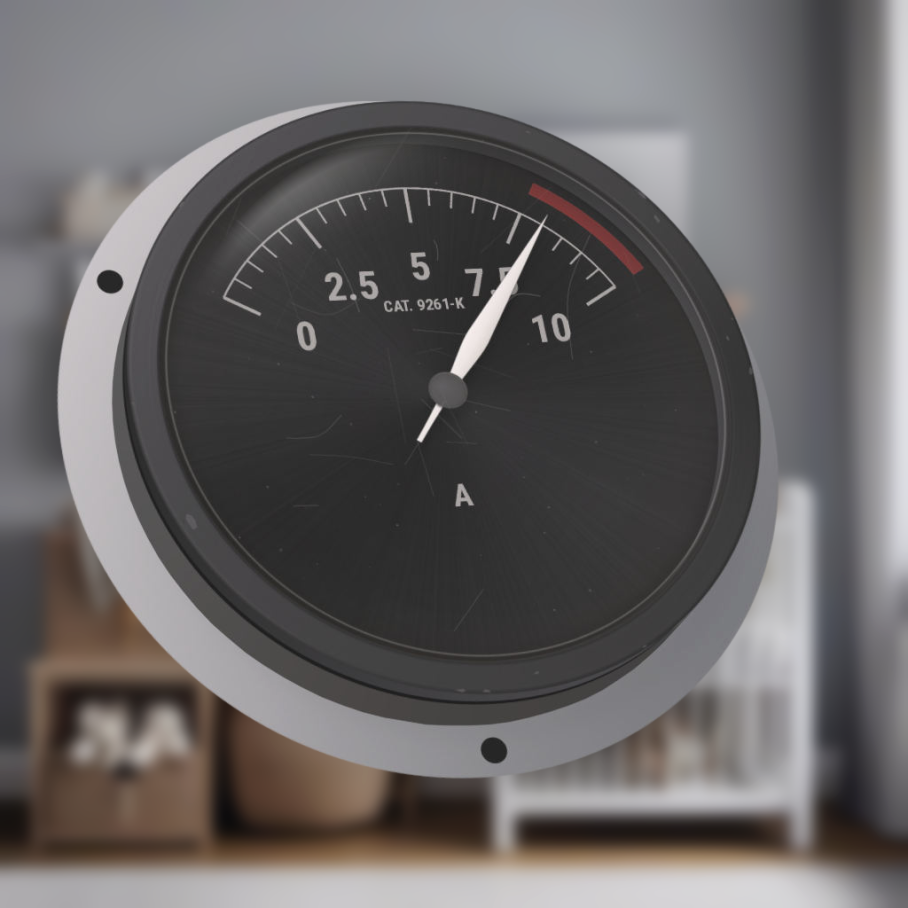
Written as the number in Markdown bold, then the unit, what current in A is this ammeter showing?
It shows **8** A
